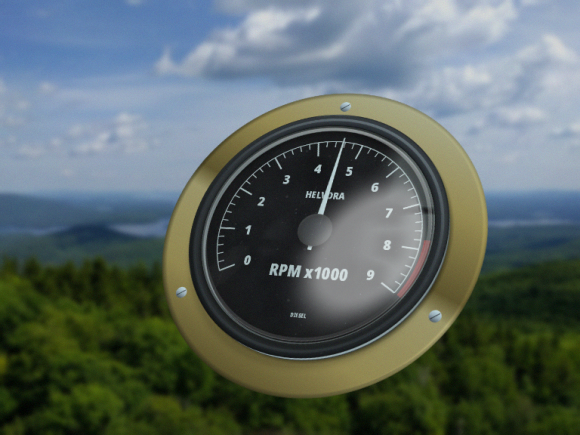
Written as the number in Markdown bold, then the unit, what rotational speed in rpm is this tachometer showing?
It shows **4600** rpm
